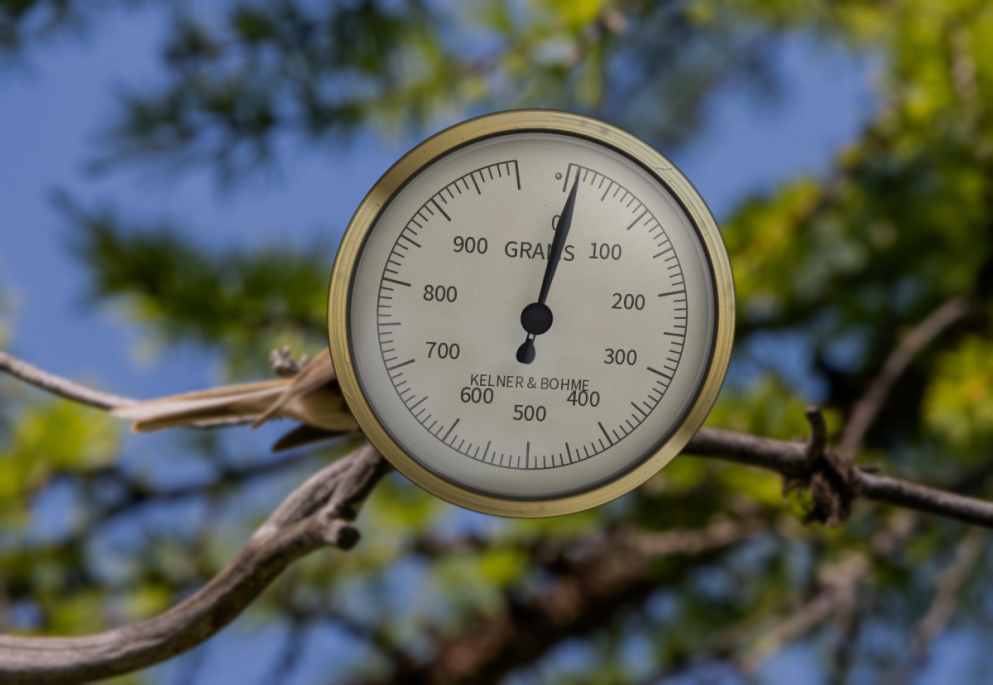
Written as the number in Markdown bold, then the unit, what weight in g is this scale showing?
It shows **10** g
